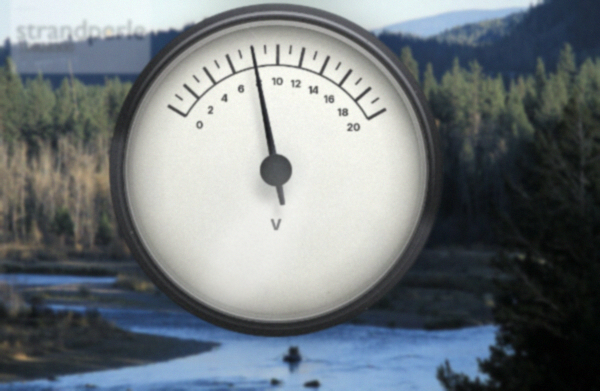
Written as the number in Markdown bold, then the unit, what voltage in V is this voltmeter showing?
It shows **8** V
